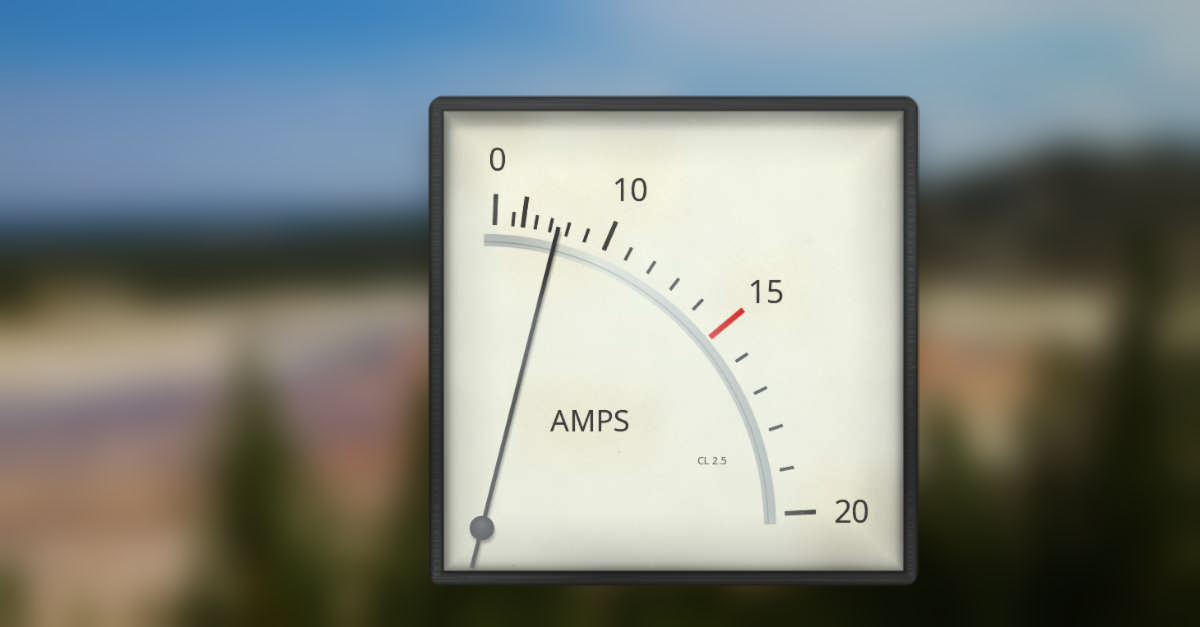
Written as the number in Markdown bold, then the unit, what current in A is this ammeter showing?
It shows **7.5** A
